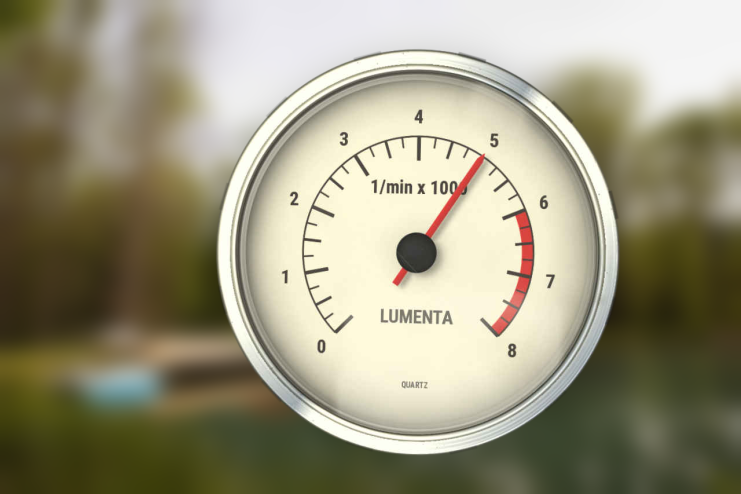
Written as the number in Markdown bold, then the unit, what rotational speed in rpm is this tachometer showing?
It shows **5000** rpm
